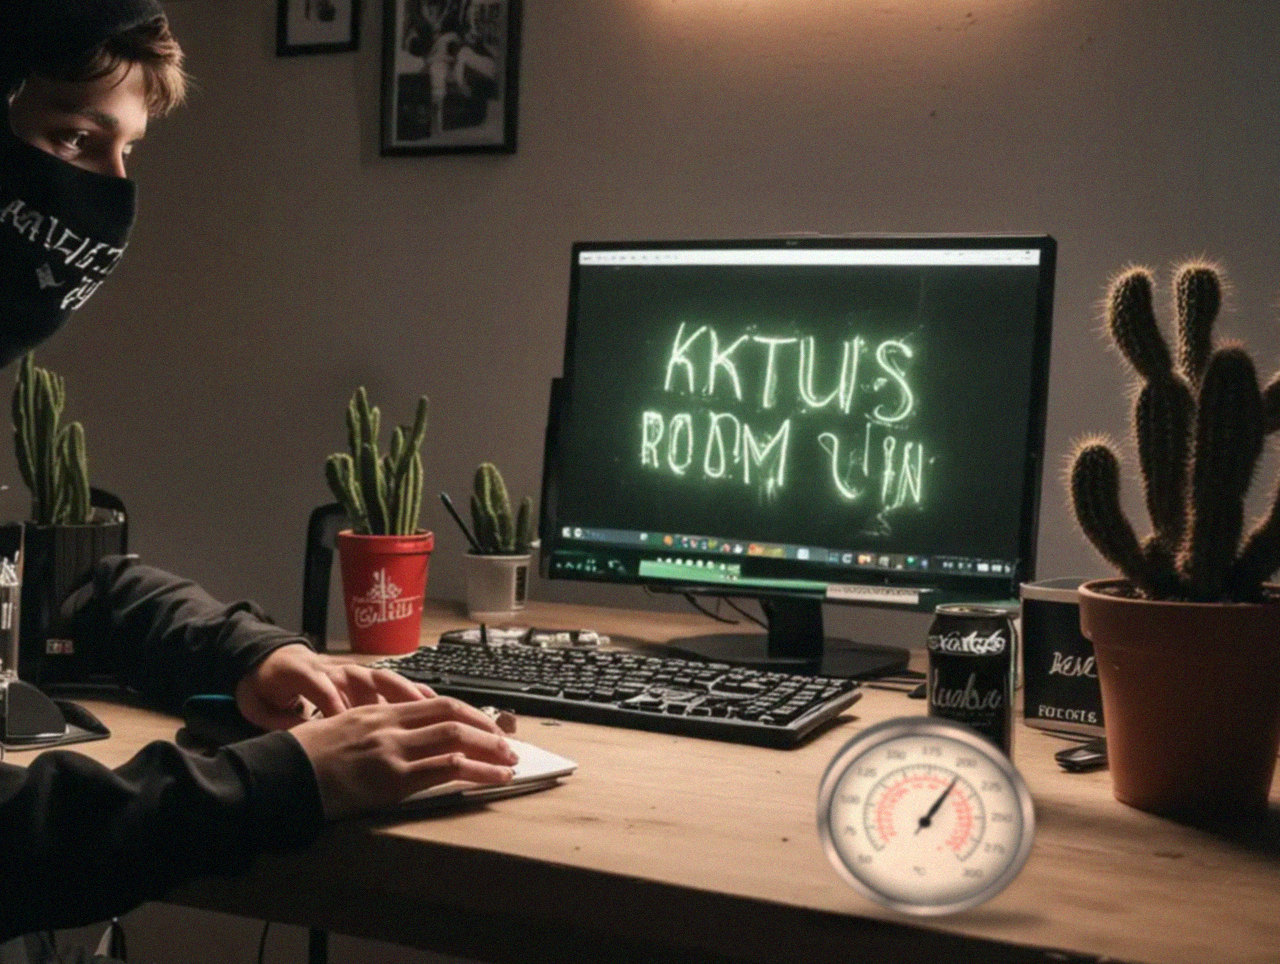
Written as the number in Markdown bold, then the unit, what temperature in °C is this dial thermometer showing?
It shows **200** °C
